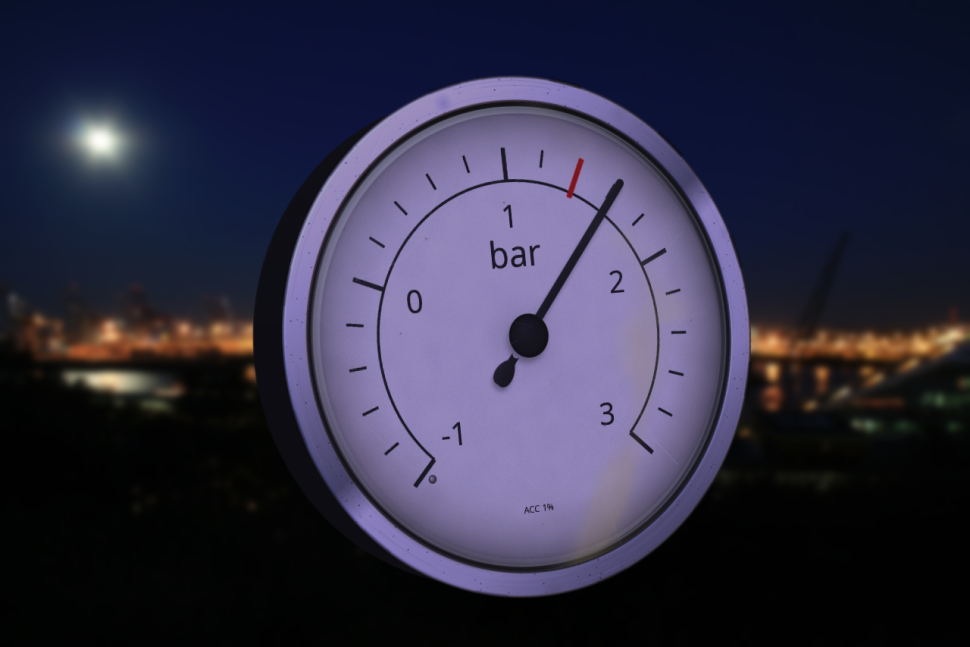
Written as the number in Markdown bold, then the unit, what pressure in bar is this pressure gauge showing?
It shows **1.6** bar
